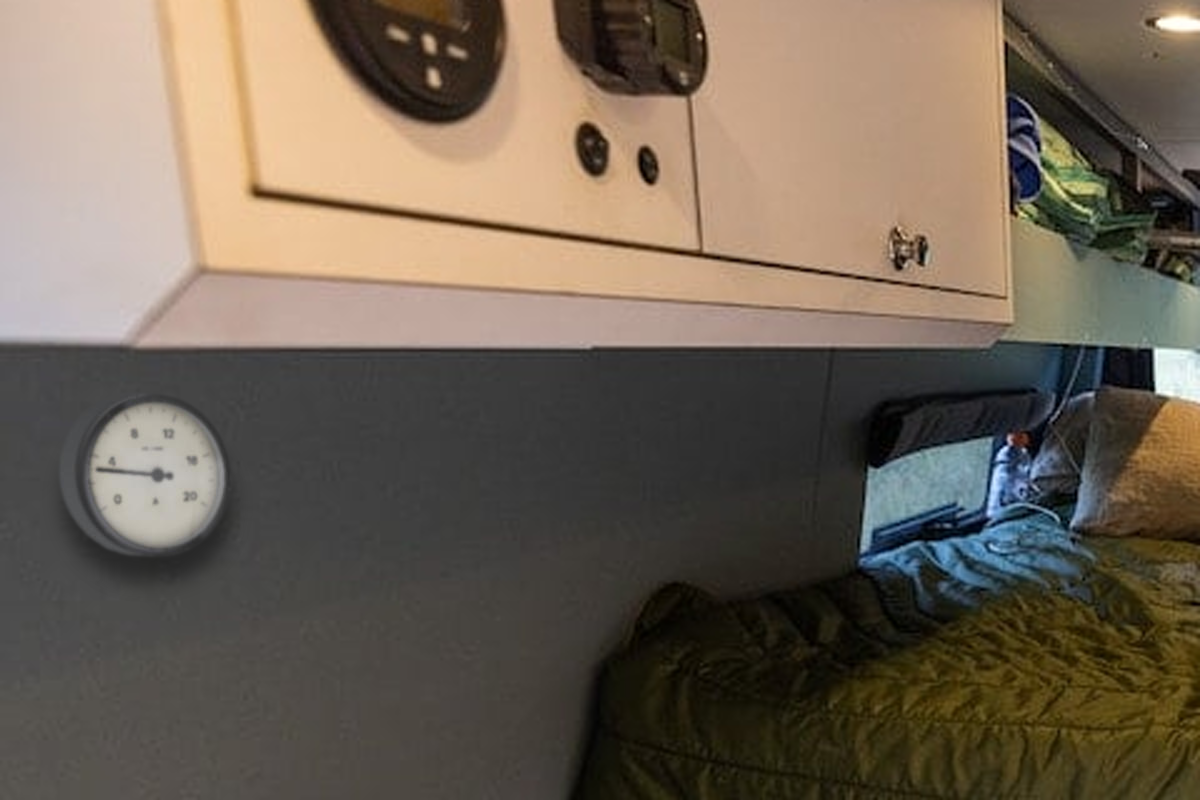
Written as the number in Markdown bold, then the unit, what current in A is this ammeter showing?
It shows **3** A
